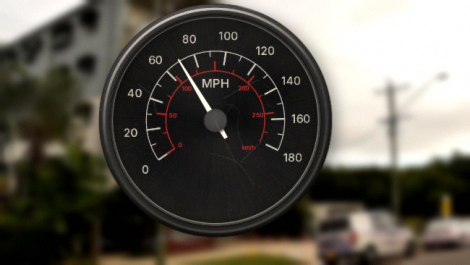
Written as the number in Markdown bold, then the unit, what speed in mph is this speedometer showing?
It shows **70** mph
